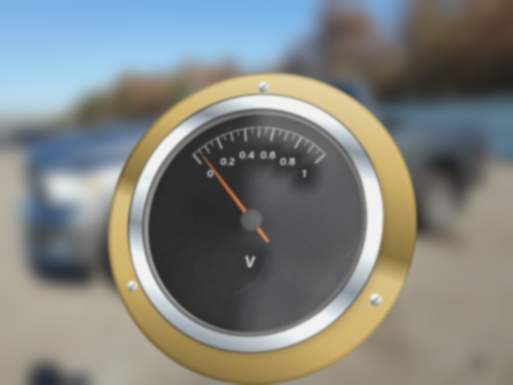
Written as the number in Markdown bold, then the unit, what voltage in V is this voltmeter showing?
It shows **0.05** V
